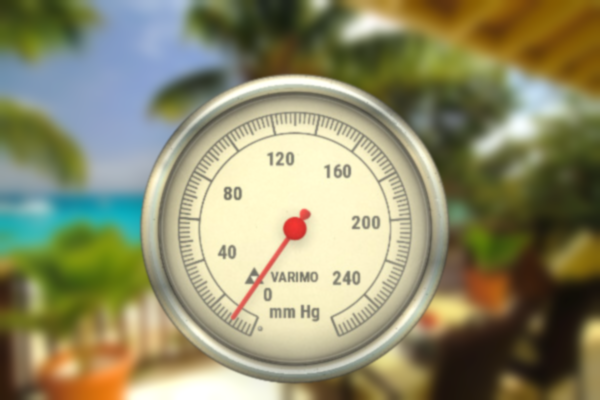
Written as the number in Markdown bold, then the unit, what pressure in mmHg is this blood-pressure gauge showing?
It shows **10** mmHg
